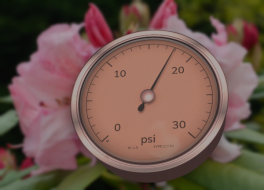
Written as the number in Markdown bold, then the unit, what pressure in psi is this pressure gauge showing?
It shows **18** psi
